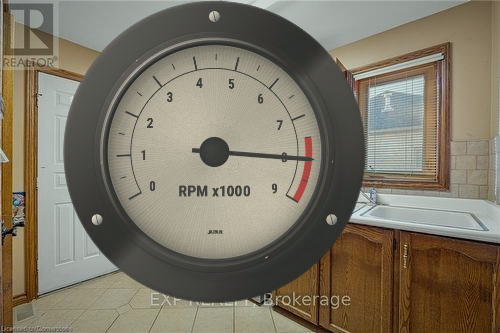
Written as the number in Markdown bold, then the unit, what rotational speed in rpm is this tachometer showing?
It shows **8000** rpm
